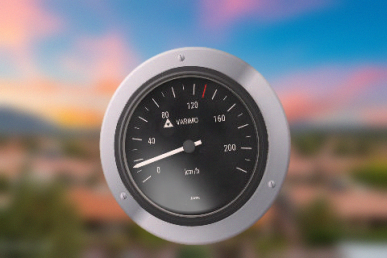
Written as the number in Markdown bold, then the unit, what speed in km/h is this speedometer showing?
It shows **15** km/h
